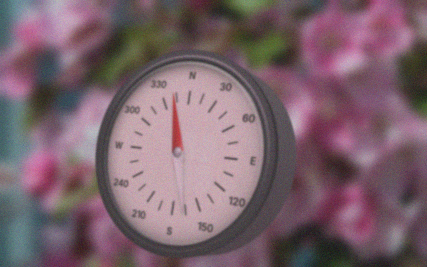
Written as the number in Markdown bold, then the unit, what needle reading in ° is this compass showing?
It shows **345** °
